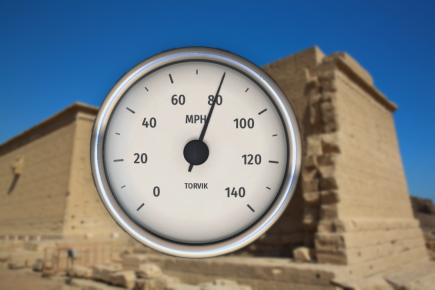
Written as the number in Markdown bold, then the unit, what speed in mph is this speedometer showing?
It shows **80** mph
